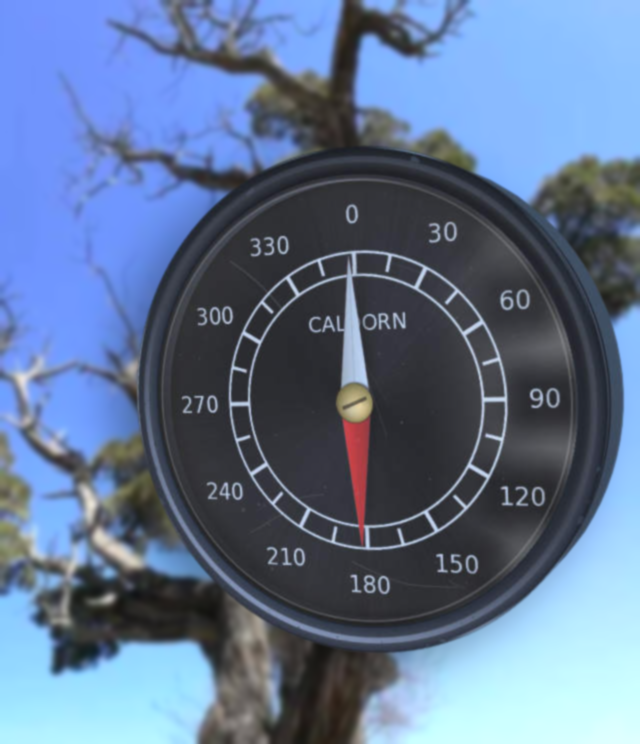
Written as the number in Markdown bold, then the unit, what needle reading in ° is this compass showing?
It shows **180** °
